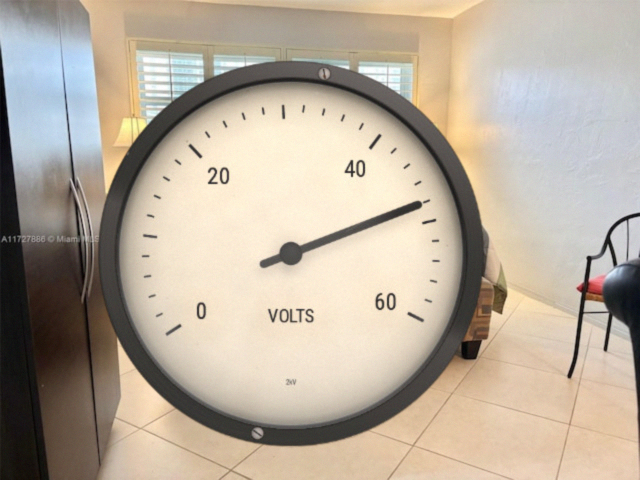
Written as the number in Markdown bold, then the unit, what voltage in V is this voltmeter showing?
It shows **48** V
